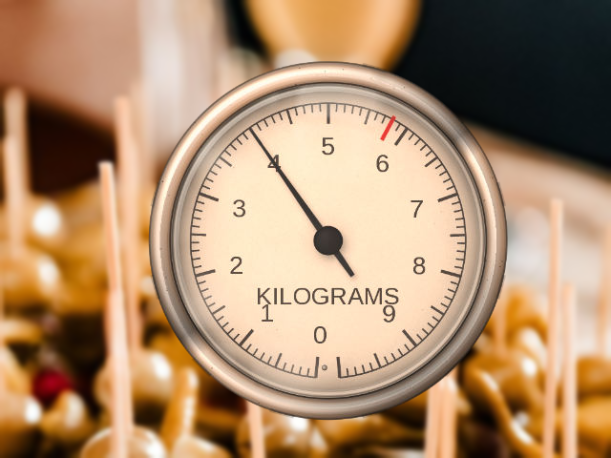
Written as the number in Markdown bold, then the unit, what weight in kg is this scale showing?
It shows **4** kg
